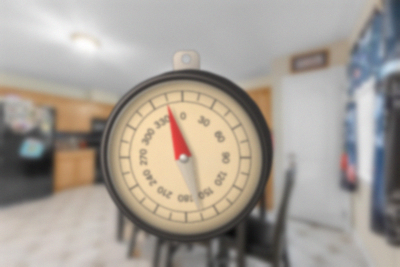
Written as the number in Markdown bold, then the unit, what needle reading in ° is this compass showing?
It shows **345** °
